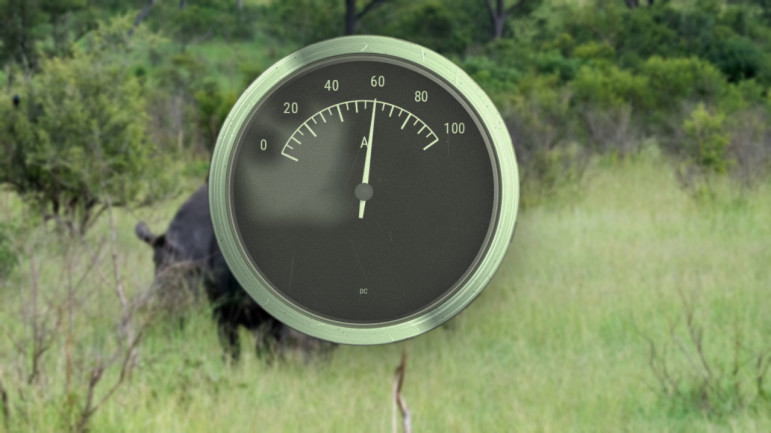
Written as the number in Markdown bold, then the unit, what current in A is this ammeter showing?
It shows **60** A
